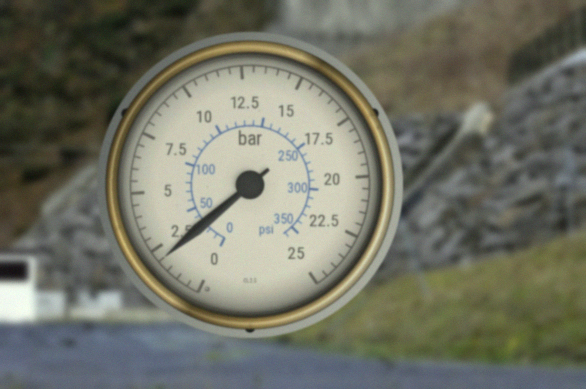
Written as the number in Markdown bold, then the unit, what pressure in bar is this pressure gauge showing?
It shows **2** bar
